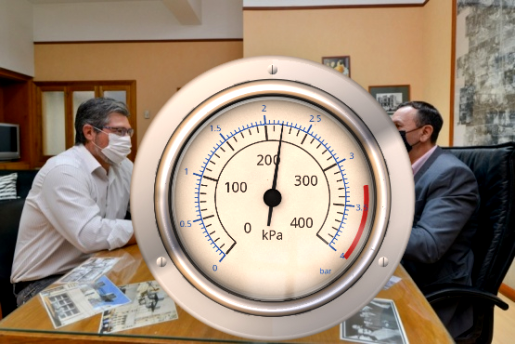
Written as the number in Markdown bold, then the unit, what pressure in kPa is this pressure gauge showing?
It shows **220** kPa
